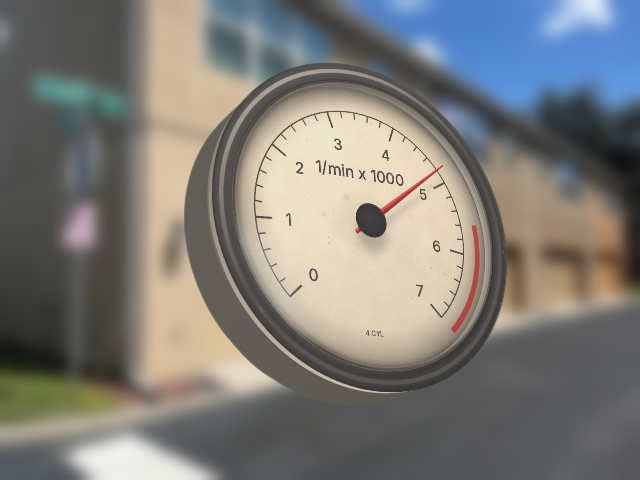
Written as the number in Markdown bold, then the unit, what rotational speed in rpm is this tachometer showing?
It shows **4800** rpm
